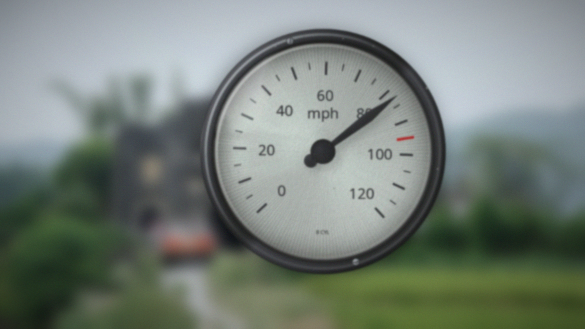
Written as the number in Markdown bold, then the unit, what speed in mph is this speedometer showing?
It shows **82.5** mph
